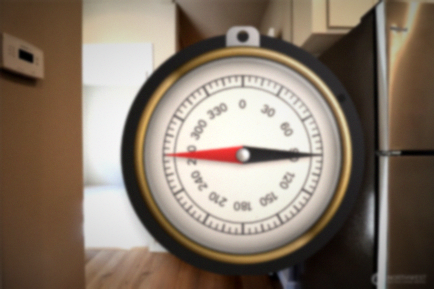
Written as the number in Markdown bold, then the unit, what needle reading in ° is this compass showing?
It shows **270** °
